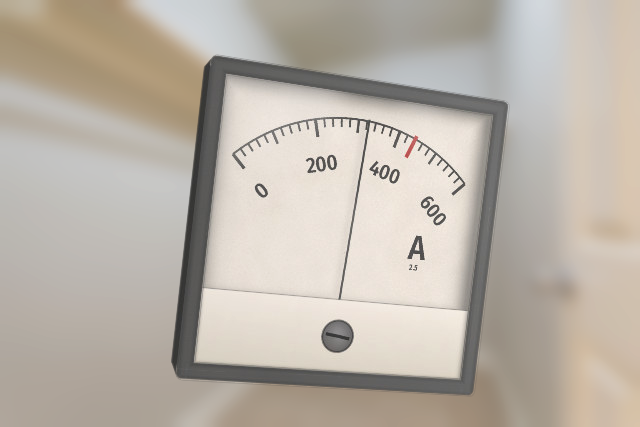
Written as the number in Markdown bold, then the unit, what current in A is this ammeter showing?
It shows **320** A
